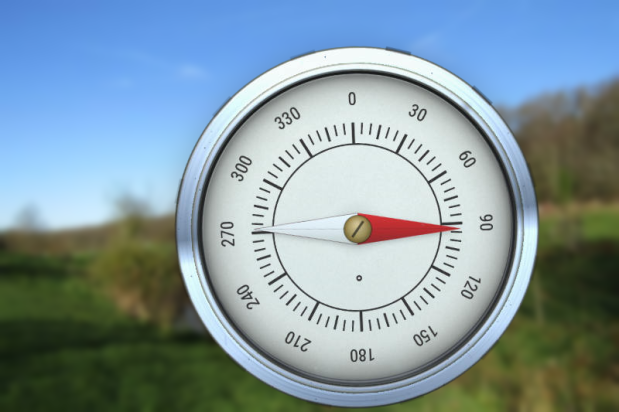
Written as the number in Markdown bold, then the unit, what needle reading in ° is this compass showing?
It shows **92.5** °
